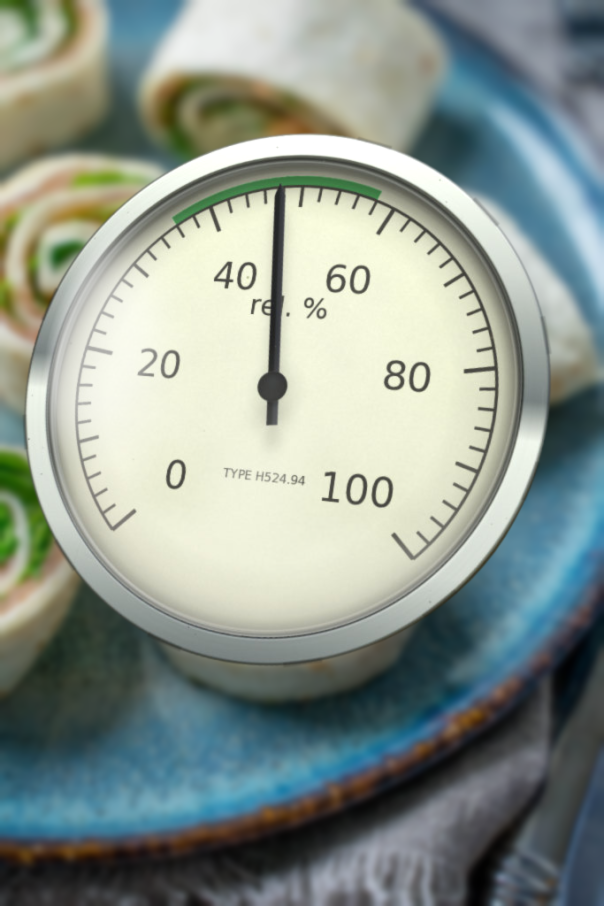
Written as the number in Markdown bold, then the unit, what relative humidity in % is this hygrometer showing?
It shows **48** %
